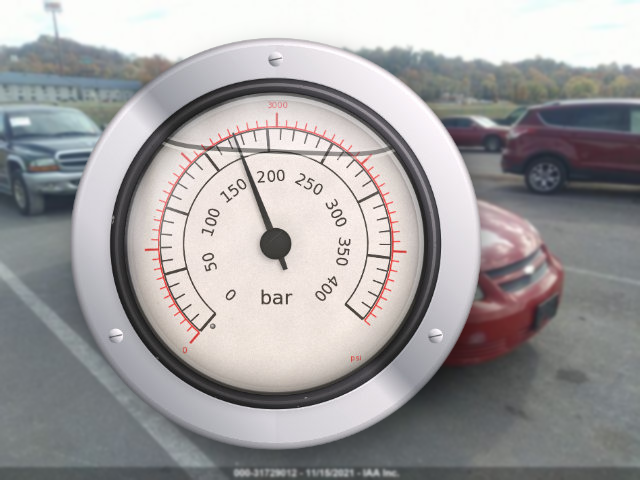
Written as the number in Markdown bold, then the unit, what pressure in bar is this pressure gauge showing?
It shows **175** bar
